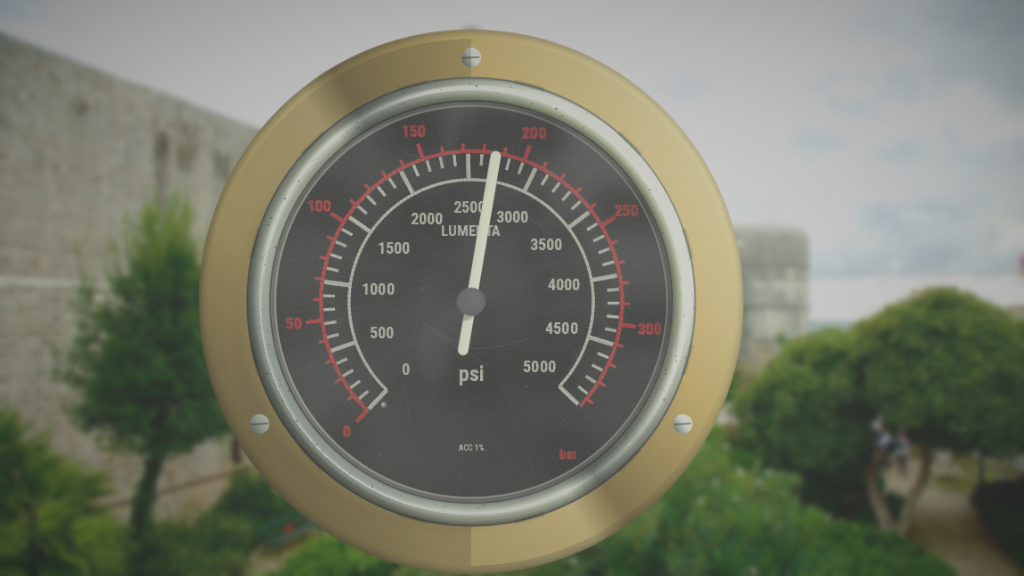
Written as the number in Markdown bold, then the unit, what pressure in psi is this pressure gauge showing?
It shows **2700** psi
